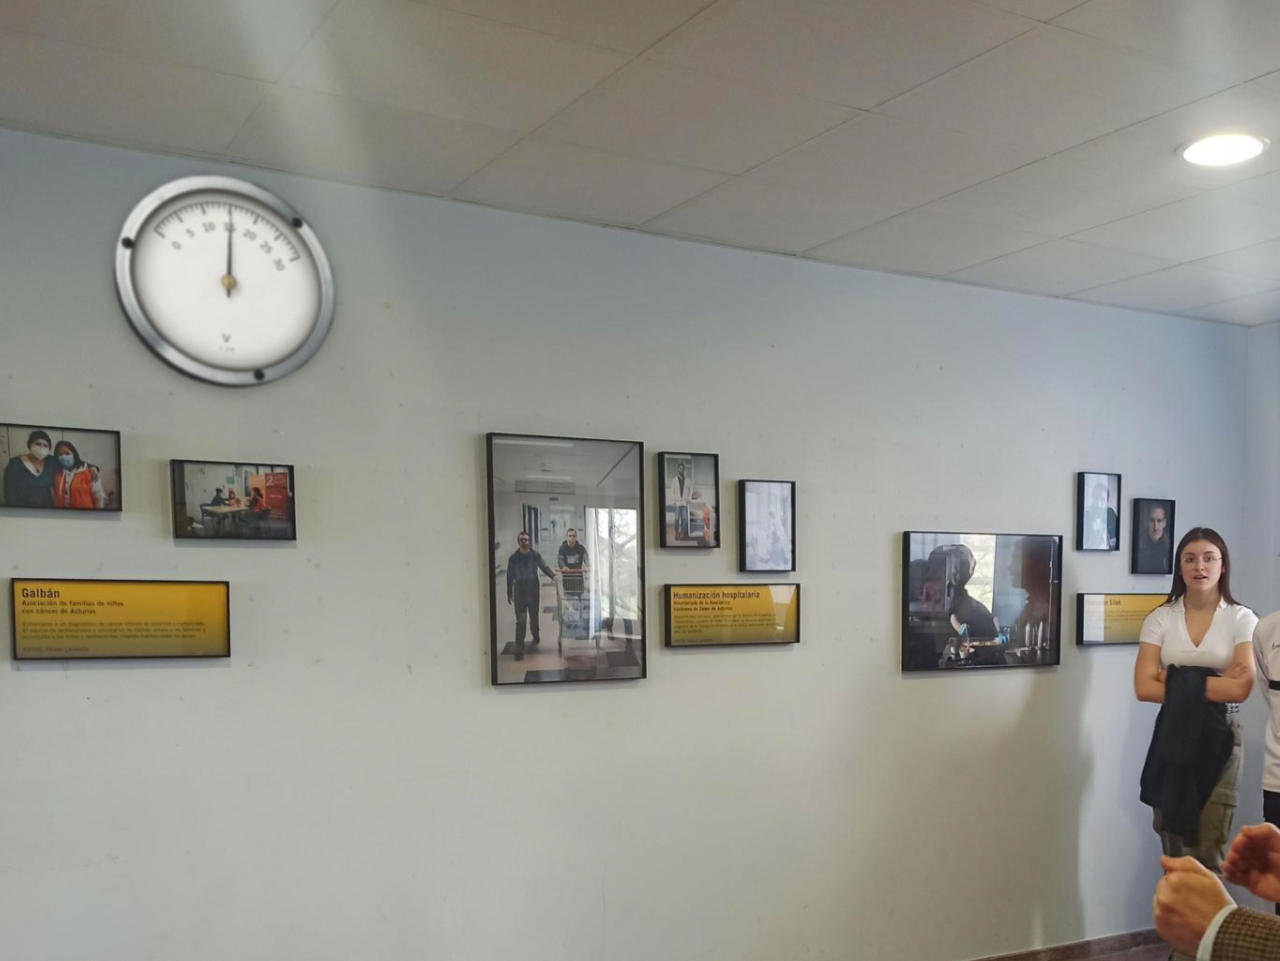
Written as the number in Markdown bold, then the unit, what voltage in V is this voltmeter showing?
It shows **15** V
